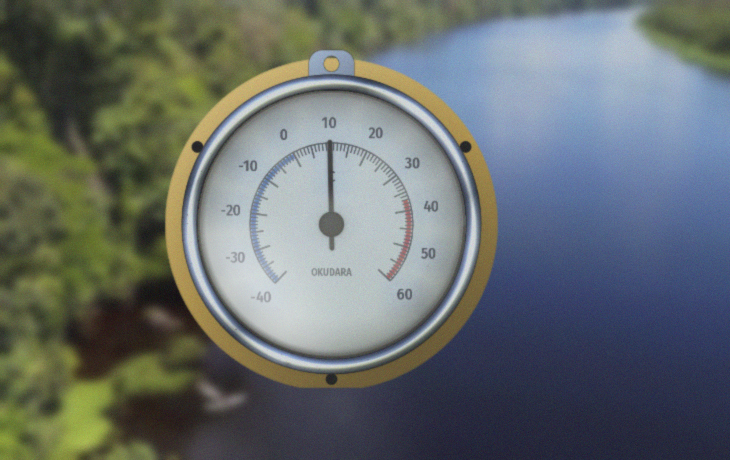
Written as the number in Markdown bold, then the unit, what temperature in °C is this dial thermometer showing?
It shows **10** °C
